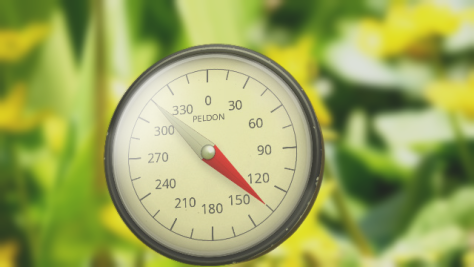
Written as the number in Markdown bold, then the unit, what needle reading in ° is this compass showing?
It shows **135** °
